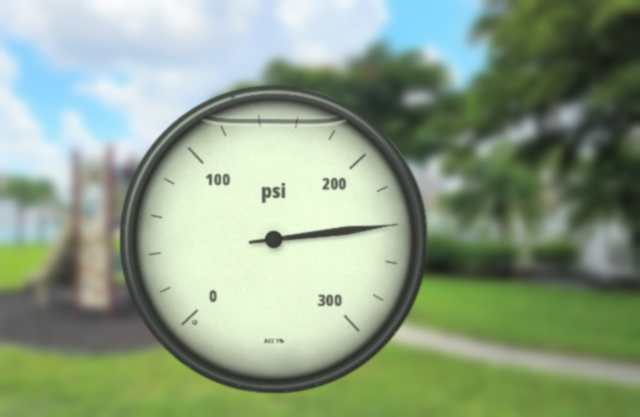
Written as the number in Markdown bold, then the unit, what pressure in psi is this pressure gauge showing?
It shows **240** psi
